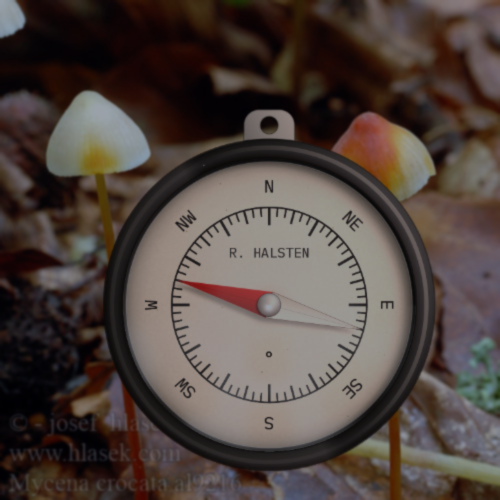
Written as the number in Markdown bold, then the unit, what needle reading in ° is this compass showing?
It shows **285** °
